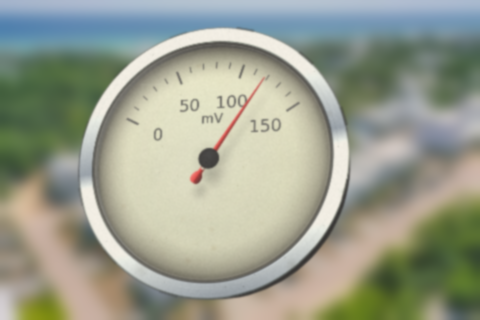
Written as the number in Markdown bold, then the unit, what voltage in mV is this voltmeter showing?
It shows **120** mV
